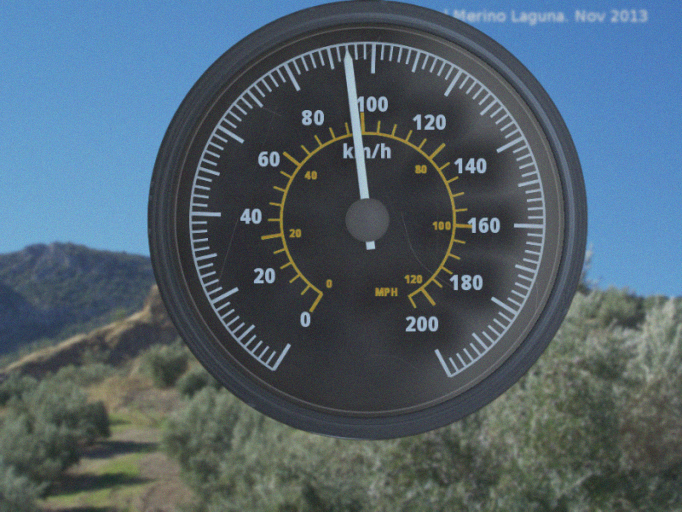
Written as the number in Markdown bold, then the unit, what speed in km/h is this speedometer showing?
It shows **94** km/h
